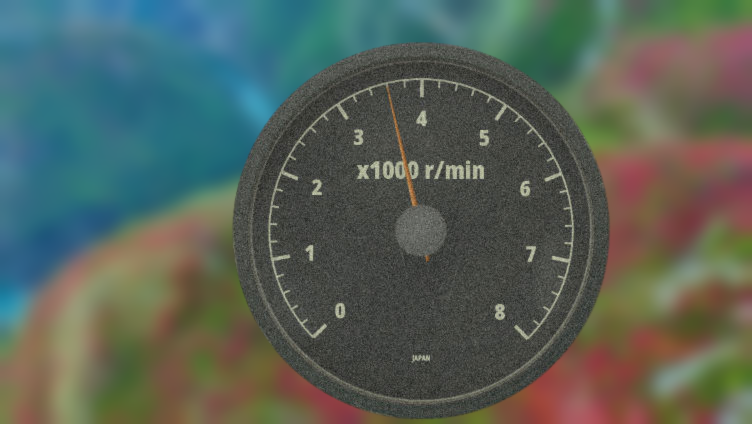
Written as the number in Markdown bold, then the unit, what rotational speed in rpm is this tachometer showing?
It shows **3600** rpm
